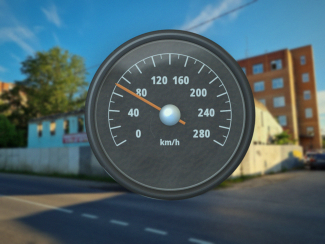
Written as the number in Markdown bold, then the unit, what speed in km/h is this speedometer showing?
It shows **70** km/h
